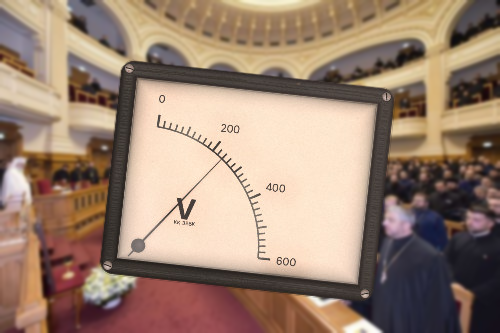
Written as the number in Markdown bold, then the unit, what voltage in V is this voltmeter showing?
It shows **240** V
